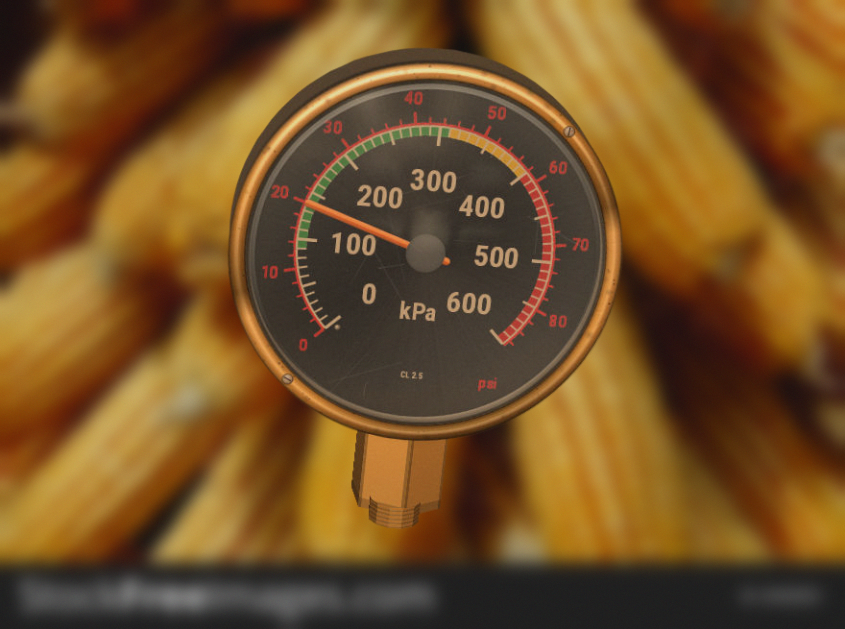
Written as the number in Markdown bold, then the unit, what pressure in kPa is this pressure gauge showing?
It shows **140** kPa
